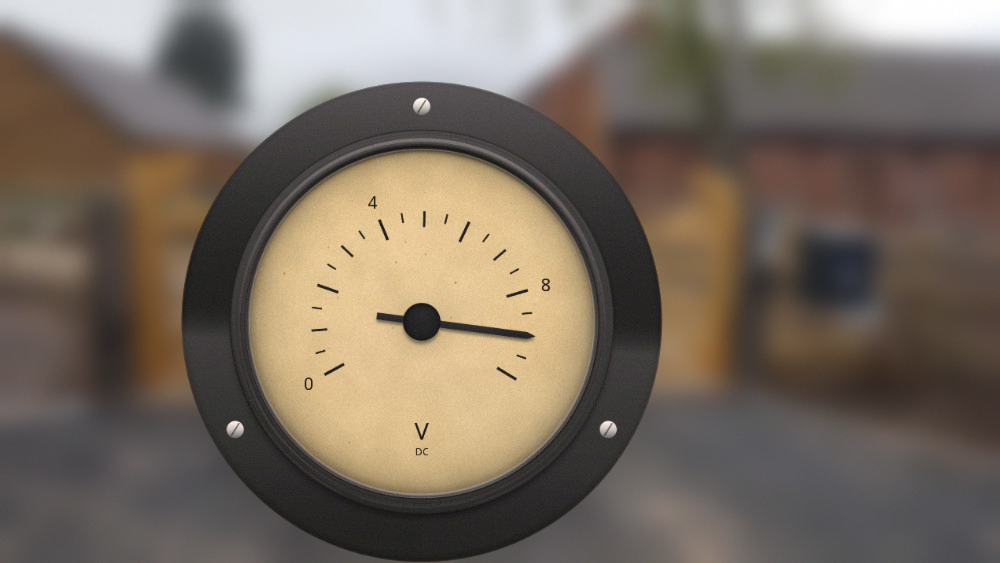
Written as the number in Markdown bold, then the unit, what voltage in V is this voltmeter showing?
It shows **9** V
